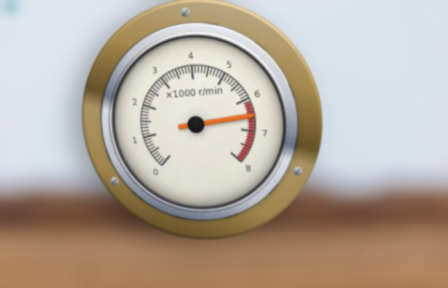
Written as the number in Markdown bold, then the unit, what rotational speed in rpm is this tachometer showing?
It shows **6500** rpm
